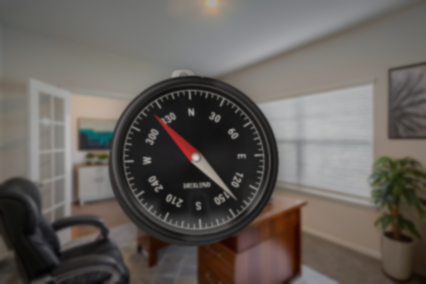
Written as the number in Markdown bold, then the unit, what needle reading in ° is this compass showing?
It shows **320** °
